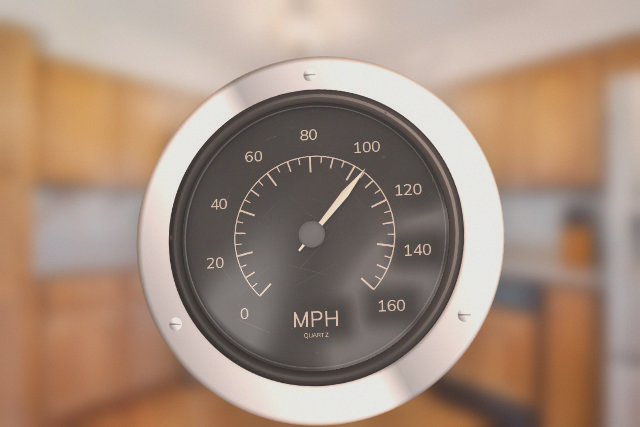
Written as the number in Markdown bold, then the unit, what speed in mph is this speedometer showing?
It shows **105** mph
